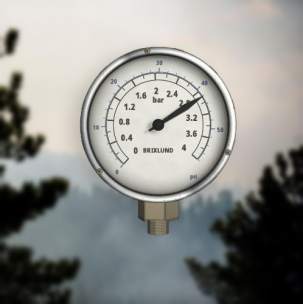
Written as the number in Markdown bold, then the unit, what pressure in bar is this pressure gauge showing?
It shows **2.9** bar
